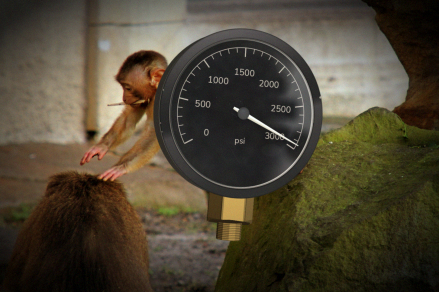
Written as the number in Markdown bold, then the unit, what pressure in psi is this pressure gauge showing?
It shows **2950** psi
